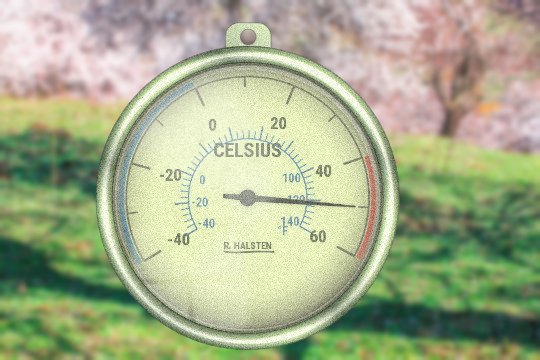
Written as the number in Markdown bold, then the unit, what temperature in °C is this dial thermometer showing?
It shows **50** °C
